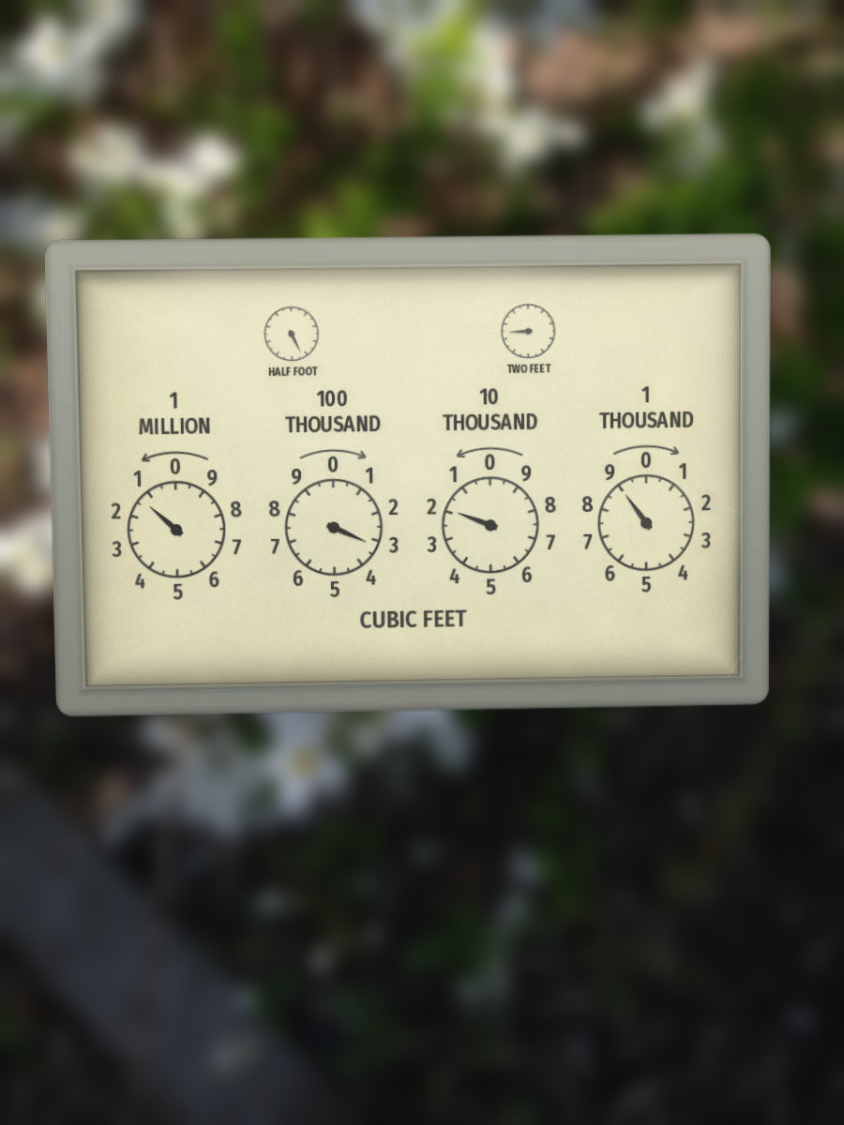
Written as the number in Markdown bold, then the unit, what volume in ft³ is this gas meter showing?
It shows **131900** ft³
